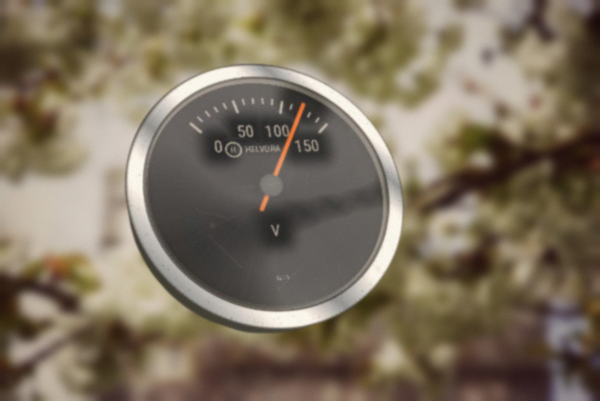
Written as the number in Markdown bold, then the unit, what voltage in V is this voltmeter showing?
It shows **120** V
